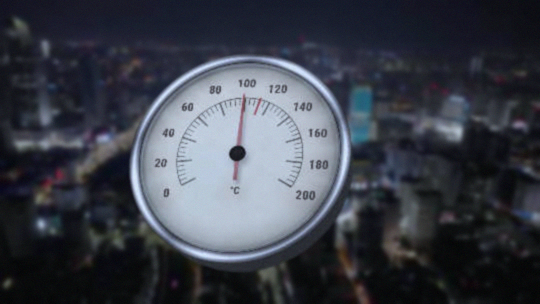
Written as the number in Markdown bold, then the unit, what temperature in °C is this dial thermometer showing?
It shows **100** °C
